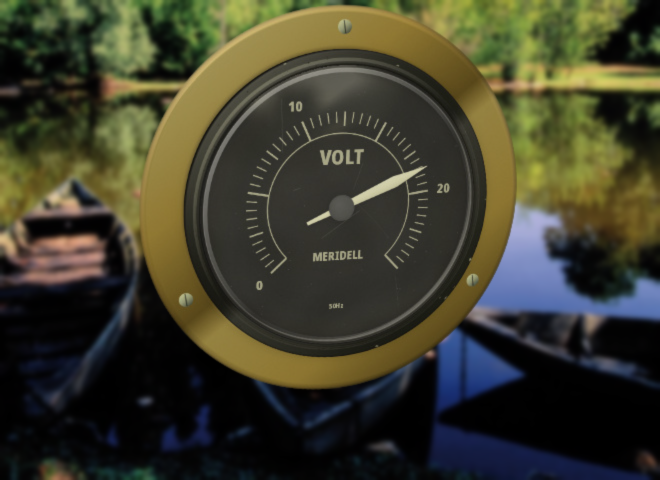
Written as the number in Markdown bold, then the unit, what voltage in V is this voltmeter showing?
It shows **18.5** V
